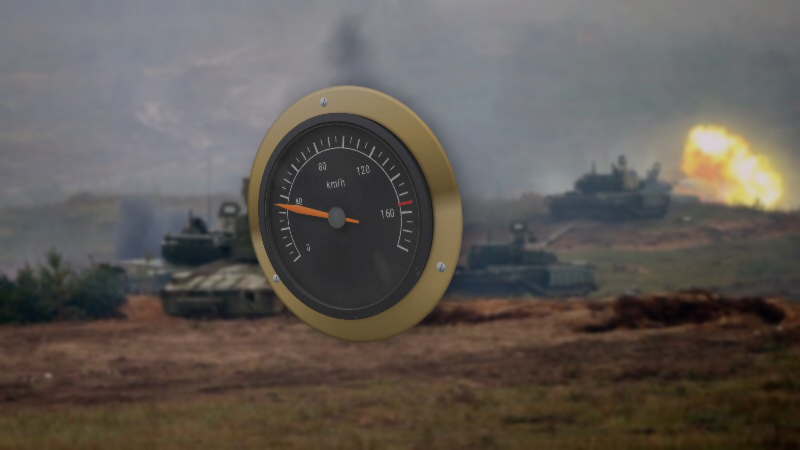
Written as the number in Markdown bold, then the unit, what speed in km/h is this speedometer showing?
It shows **35** km/h
